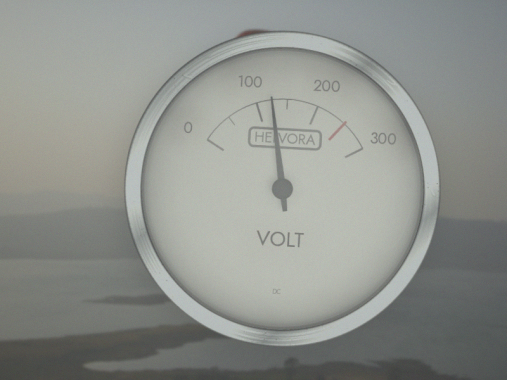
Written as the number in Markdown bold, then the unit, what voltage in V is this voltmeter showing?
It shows **125** V
